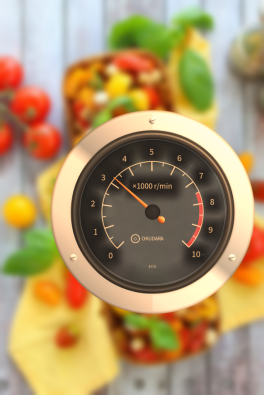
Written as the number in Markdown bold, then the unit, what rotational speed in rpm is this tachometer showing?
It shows **3250** rpm
